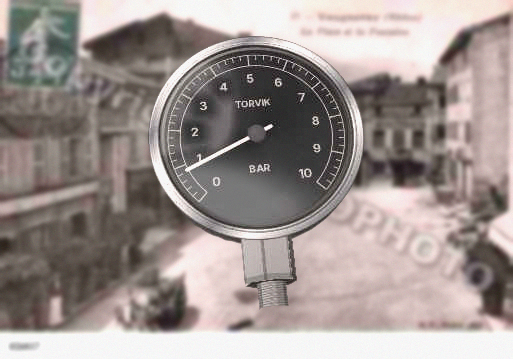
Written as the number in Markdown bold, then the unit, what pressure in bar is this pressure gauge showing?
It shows **0.8** bar
